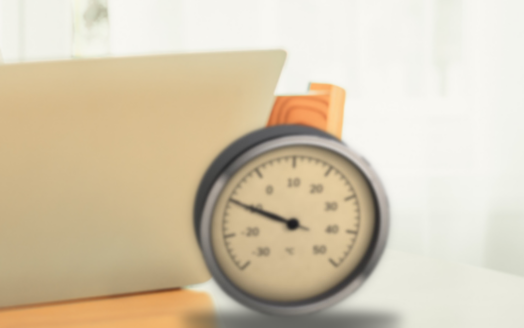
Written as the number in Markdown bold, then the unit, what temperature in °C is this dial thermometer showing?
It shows **-10** °C
